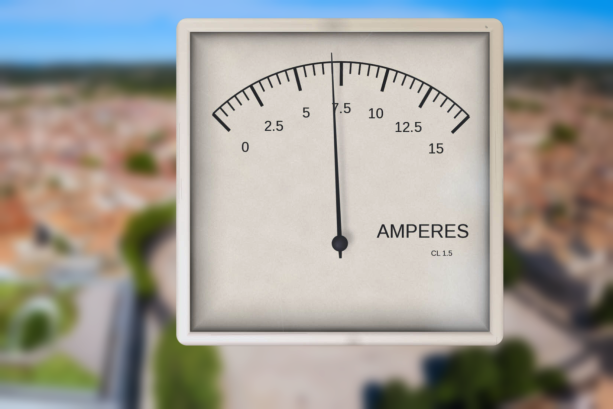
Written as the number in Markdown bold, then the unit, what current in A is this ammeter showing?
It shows **7** A
